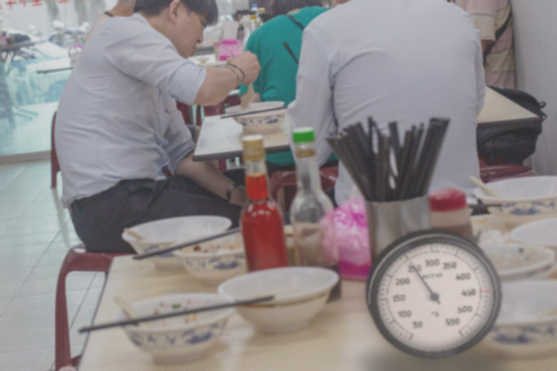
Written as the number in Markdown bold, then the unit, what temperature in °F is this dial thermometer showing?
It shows **250** °F
